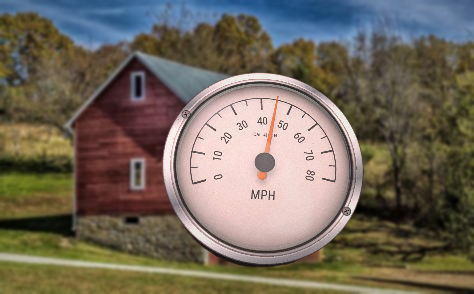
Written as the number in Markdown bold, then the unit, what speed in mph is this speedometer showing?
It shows **45** mph
